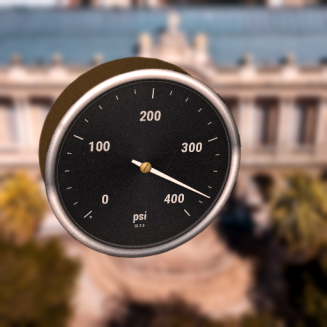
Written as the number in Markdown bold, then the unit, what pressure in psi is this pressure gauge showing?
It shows **370** psi
